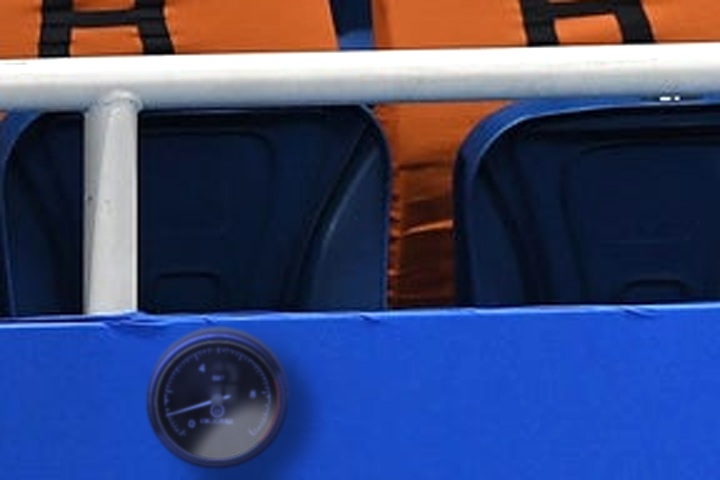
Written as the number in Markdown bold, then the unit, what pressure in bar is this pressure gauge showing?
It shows **1** bar
